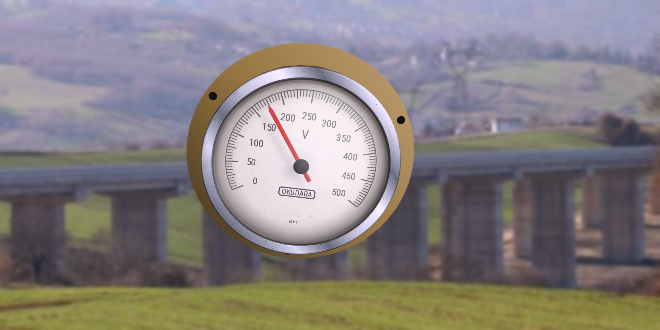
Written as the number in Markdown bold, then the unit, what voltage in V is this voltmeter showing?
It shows **175** V
